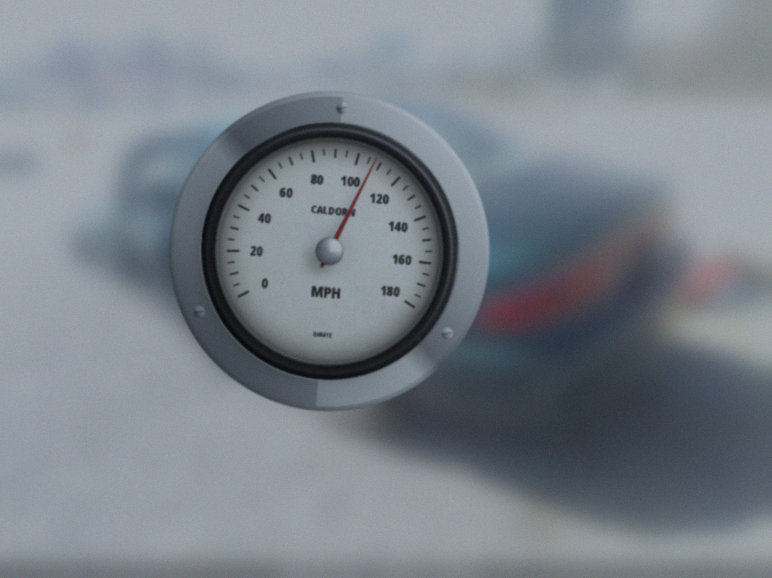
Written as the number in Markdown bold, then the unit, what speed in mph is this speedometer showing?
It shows **107.5** mph
